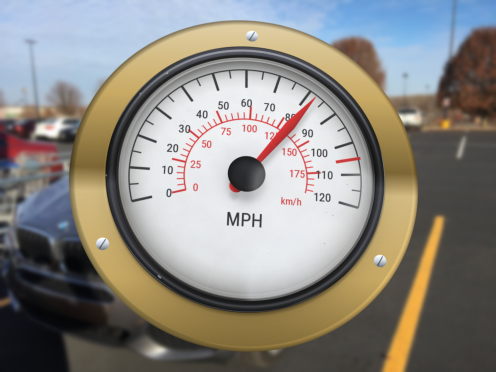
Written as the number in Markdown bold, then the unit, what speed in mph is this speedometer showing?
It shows **82.5** mph
